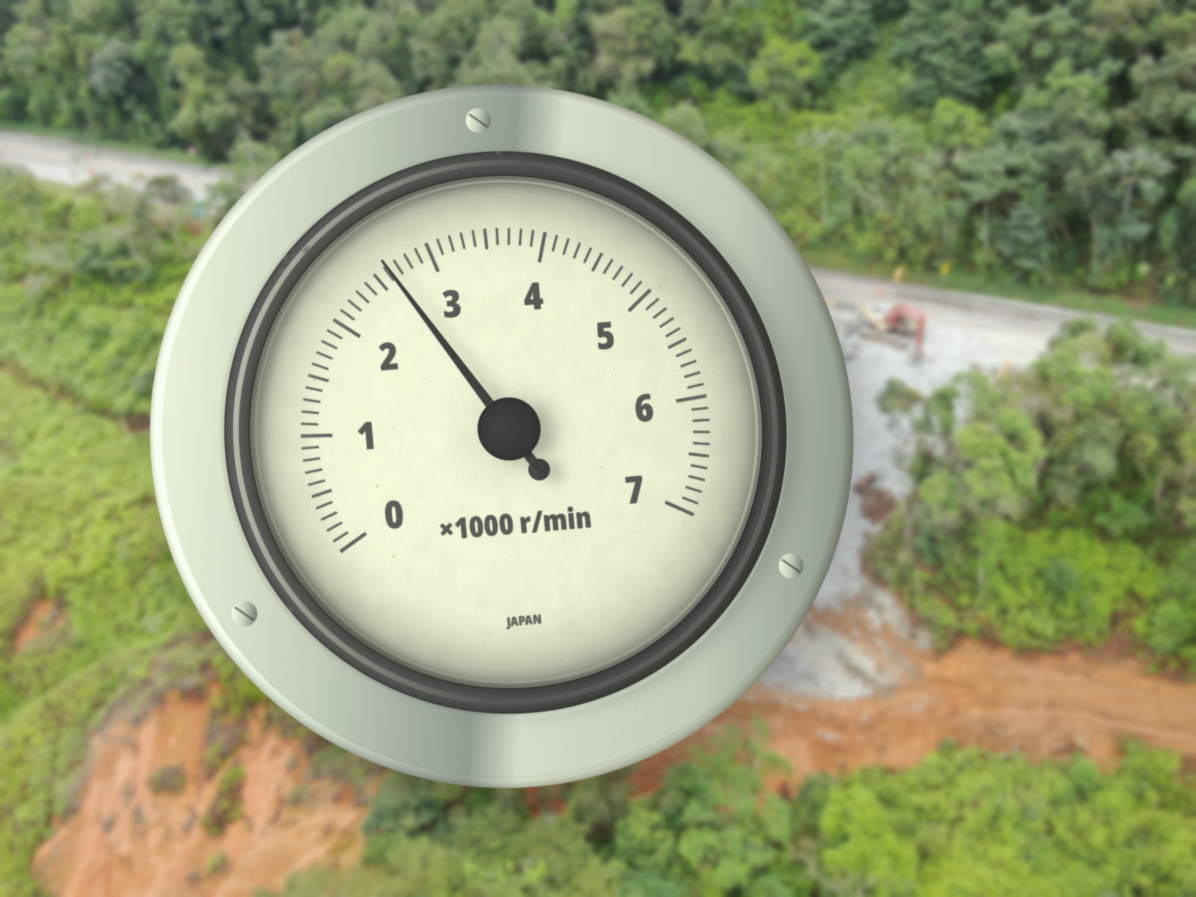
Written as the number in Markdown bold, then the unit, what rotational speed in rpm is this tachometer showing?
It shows **2600** rpm
